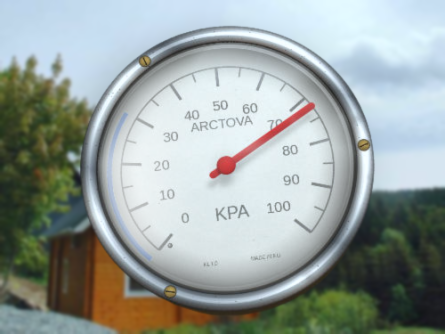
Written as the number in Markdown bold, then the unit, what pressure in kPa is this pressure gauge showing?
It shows **72.5** kPa
